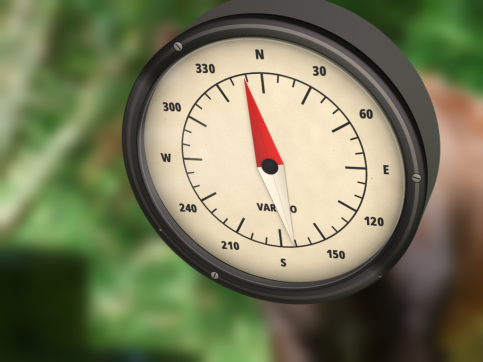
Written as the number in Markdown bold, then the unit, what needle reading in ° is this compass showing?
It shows **350** °
